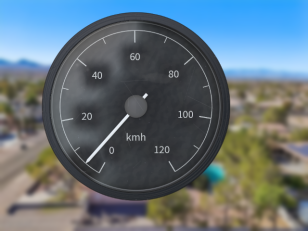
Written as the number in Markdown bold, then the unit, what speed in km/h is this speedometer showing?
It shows **5** km/h
